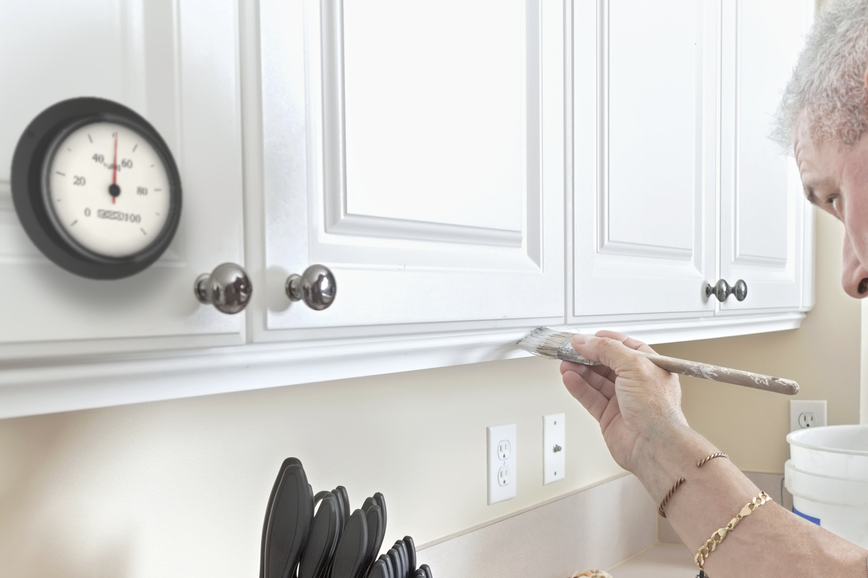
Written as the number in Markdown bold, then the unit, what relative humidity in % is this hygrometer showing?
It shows **50** %
